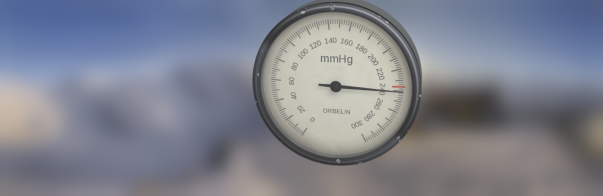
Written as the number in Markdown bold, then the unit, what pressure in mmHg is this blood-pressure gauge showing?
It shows **240** mmHg
